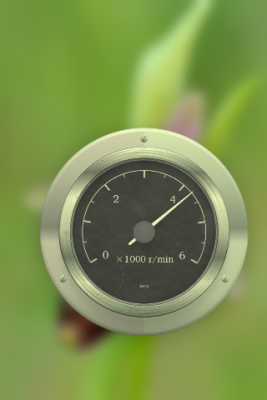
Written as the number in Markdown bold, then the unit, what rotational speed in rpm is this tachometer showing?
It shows **4250** rpm
